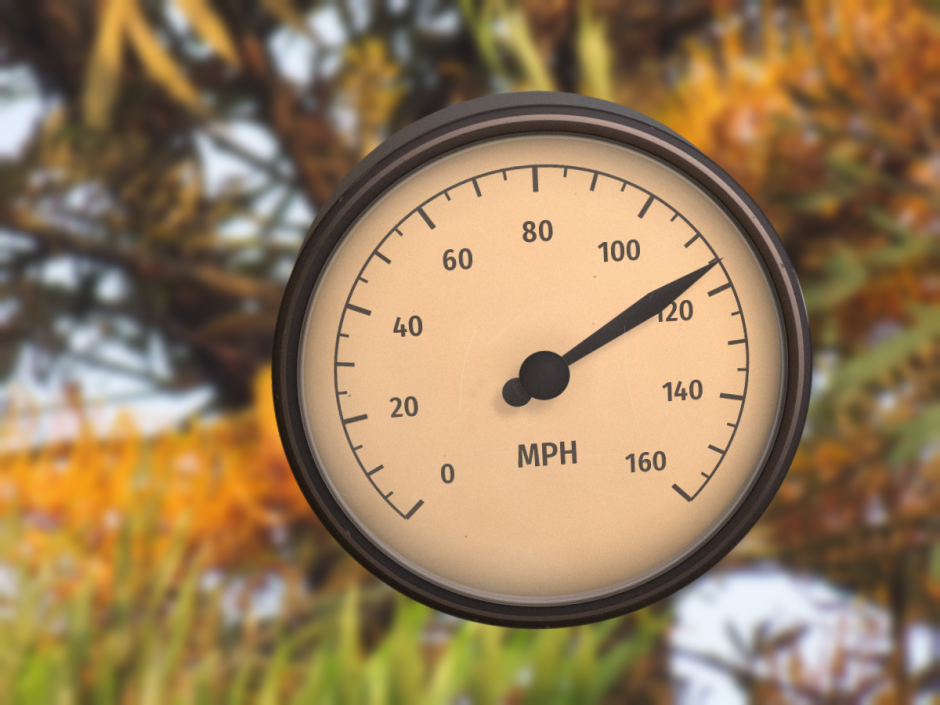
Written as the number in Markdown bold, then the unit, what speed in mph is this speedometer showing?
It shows **115** mph
